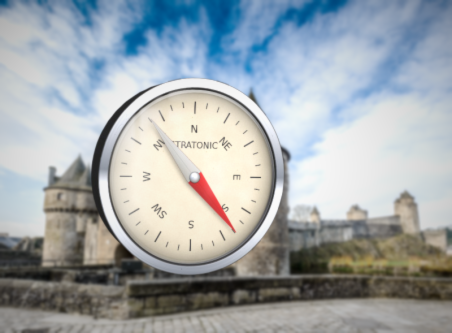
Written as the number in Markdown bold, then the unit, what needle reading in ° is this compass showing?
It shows **140** °
